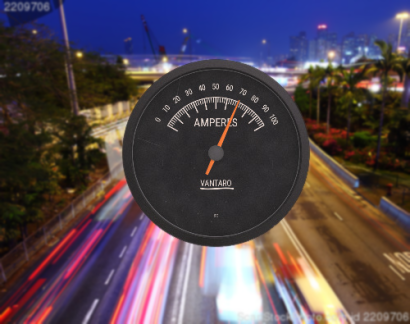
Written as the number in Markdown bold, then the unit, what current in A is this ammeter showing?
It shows **70** A
